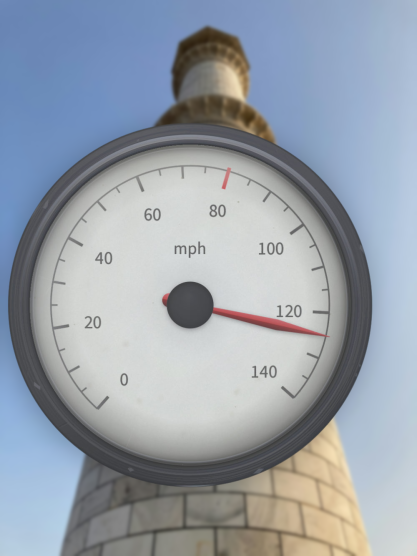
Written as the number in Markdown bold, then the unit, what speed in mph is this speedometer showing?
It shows **125** mph
